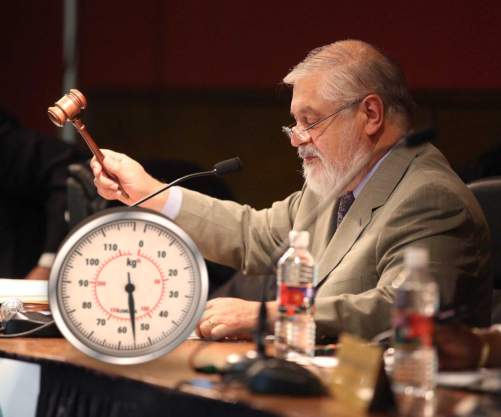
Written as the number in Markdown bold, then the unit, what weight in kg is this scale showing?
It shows **55** kg
